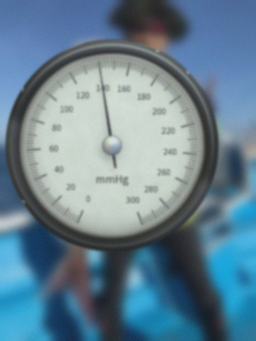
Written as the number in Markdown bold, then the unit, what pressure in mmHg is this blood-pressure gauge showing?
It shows **140** mmHg
